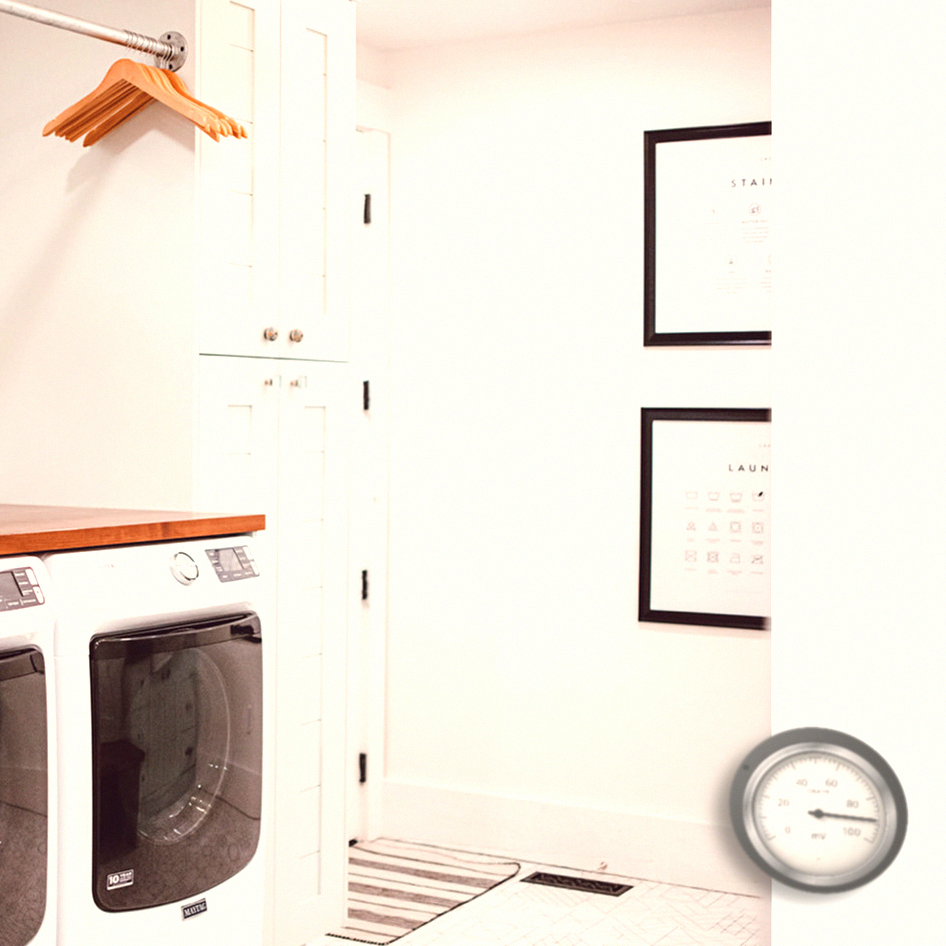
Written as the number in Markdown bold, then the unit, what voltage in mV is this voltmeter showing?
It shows **90** mV
